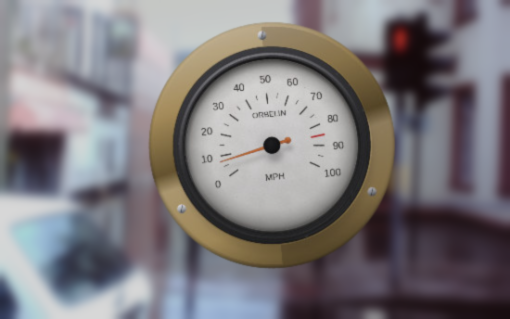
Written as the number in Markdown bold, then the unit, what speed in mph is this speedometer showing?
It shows **7.5** mph
